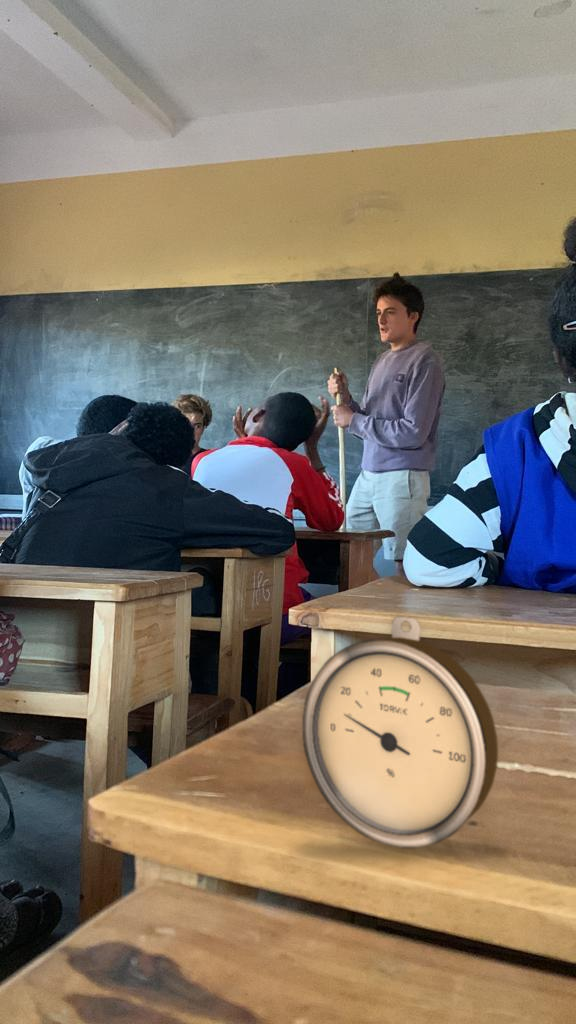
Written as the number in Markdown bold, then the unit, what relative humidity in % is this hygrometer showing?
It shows **10** %
